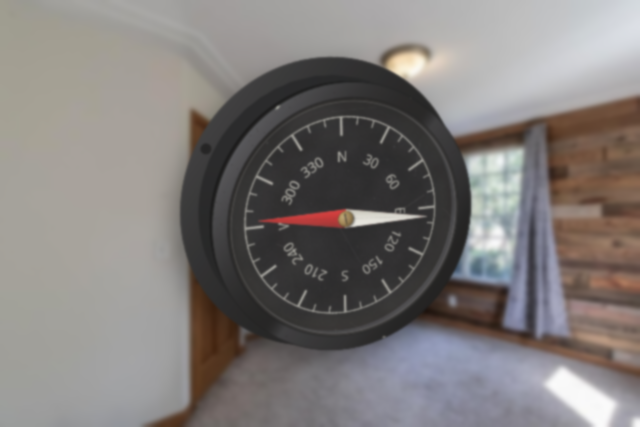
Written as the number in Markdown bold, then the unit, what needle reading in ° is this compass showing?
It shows **275** °
